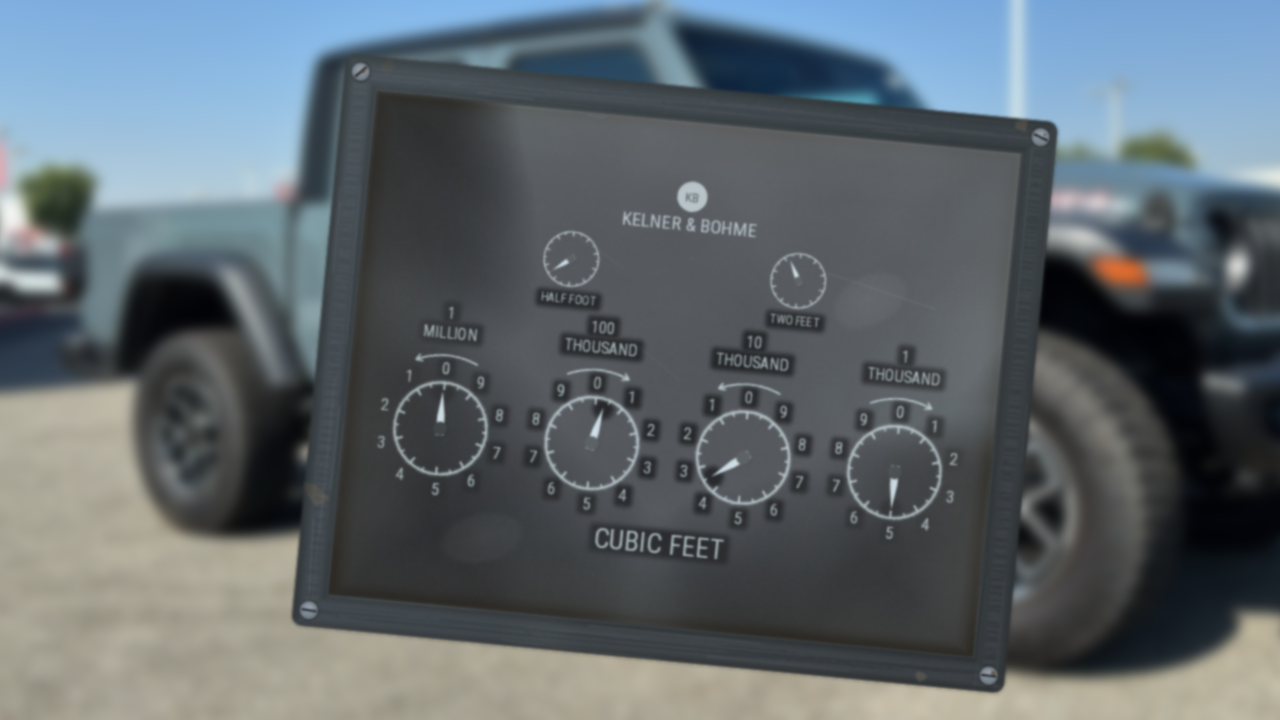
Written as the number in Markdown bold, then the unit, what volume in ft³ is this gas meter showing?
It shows **3500** ft³
